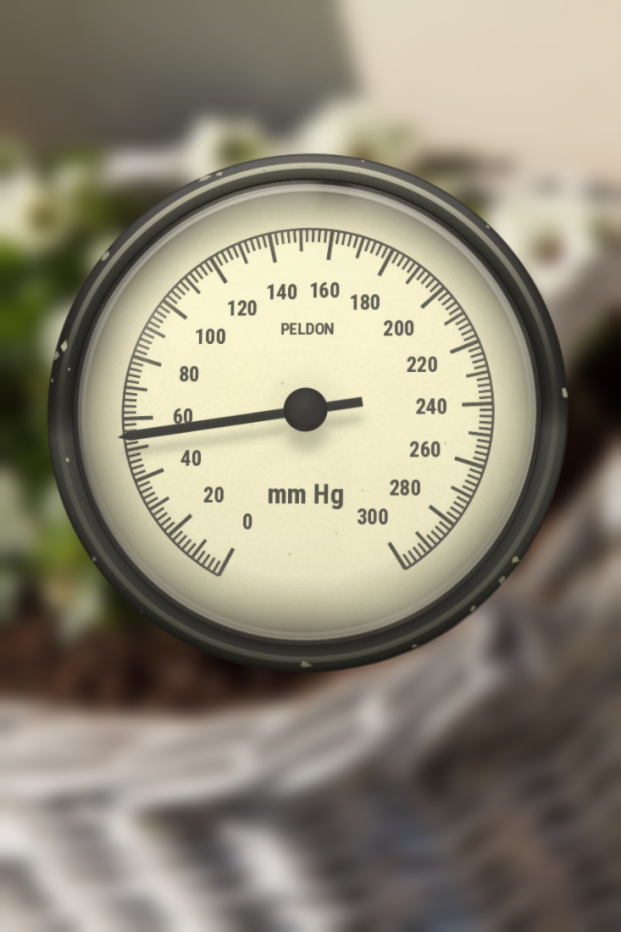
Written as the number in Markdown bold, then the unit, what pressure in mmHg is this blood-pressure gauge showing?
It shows **54** mmHg
